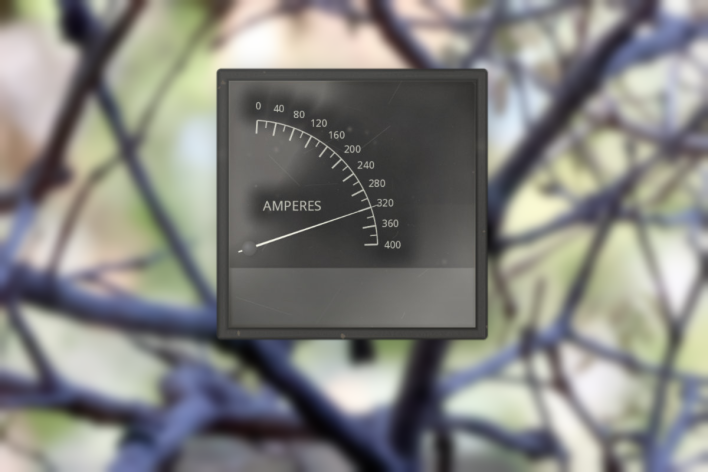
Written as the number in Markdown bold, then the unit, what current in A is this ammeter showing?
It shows **320** A
